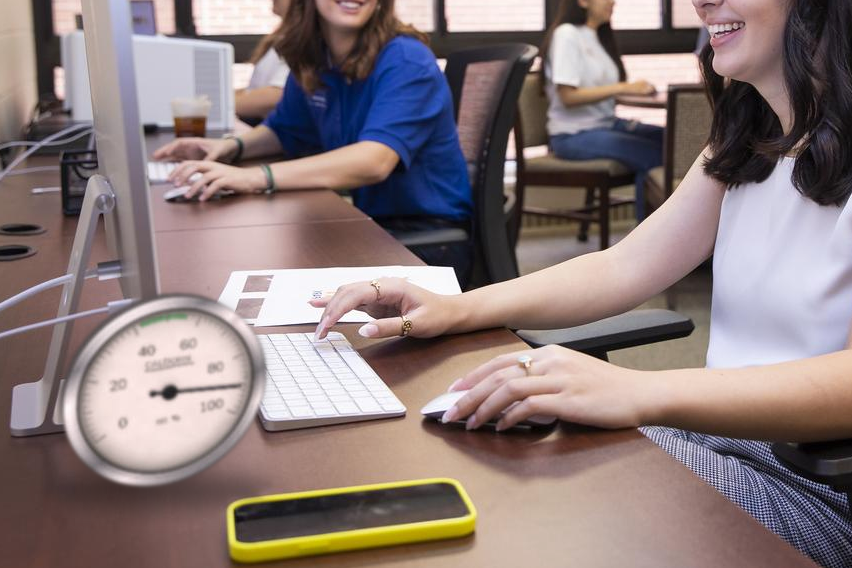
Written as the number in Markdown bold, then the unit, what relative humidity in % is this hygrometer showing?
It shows **90** %
